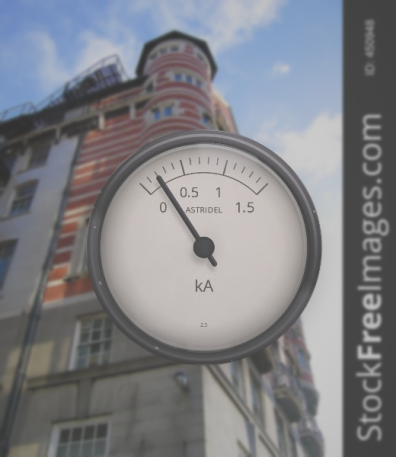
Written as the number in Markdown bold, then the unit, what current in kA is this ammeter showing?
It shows **0.2** kA
